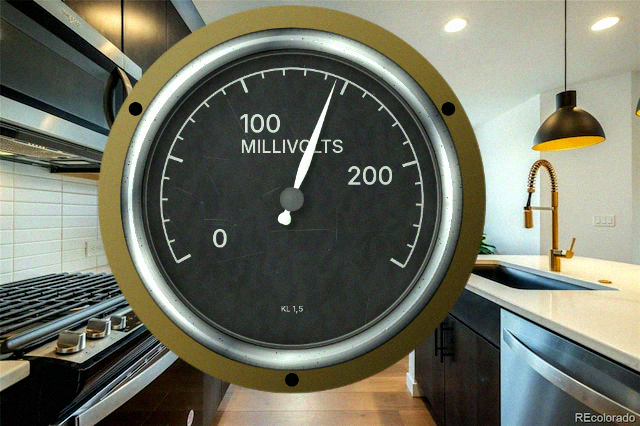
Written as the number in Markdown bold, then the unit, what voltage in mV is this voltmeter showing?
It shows **145** mV
